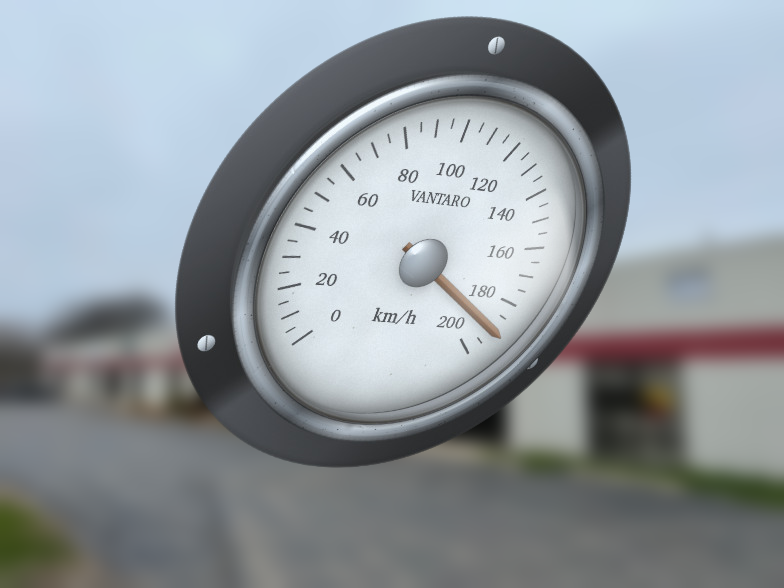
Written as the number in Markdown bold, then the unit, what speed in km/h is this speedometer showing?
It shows **190** km/h
